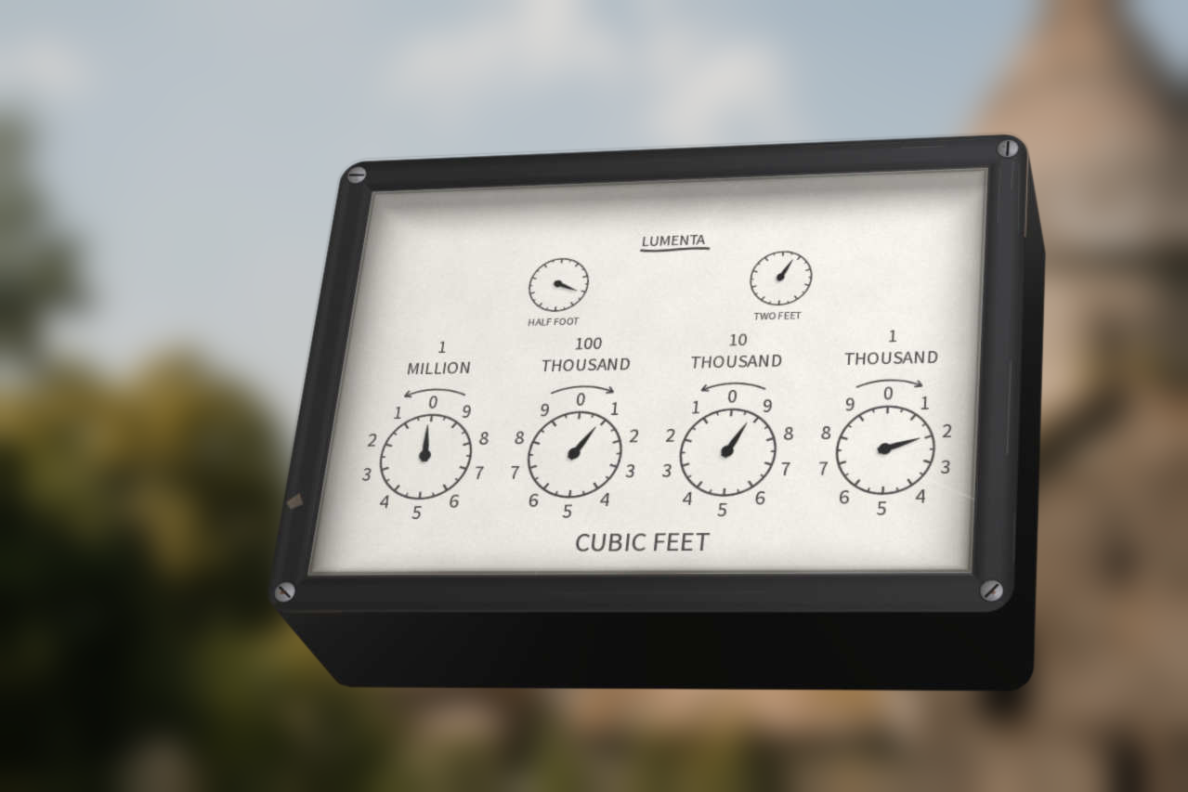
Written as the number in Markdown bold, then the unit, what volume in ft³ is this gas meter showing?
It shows **9200** ft³
